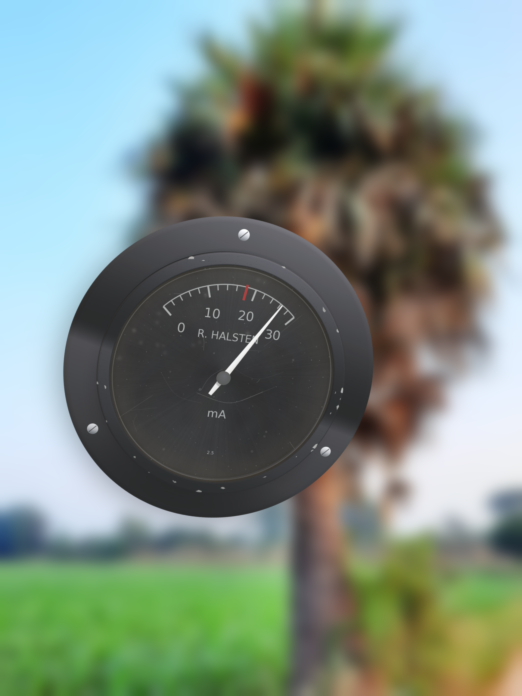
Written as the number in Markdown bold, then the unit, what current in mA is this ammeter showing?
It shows **26** mA
